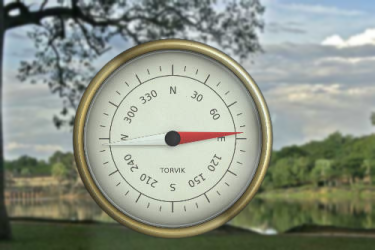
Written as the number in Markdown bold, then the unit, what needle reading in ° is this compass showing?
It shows **85** °
